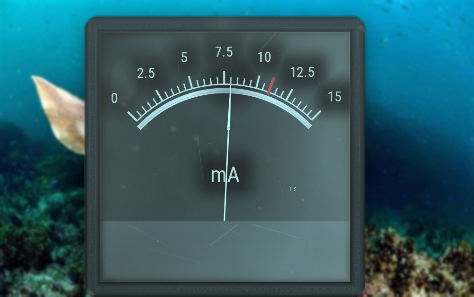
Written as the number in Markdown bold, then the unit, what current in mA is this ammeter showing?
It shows **8** mA
